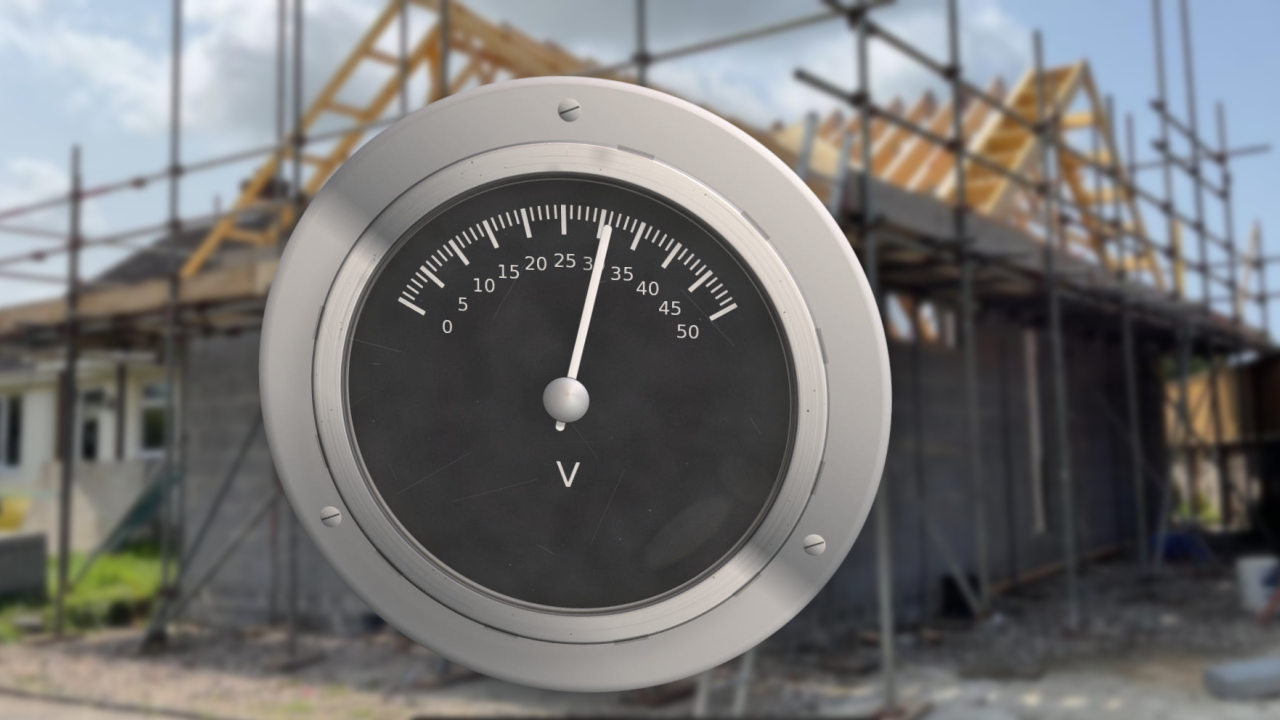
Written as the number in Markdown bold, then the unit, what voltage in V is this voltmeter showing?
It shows **31** V
